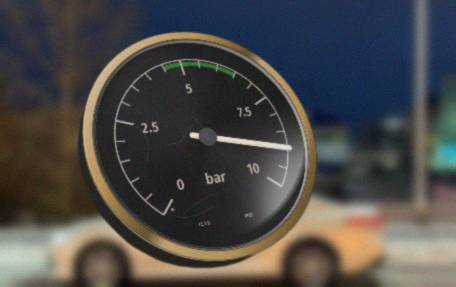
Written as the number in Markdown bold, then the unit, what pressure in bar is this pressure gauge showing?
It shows **9** bar
